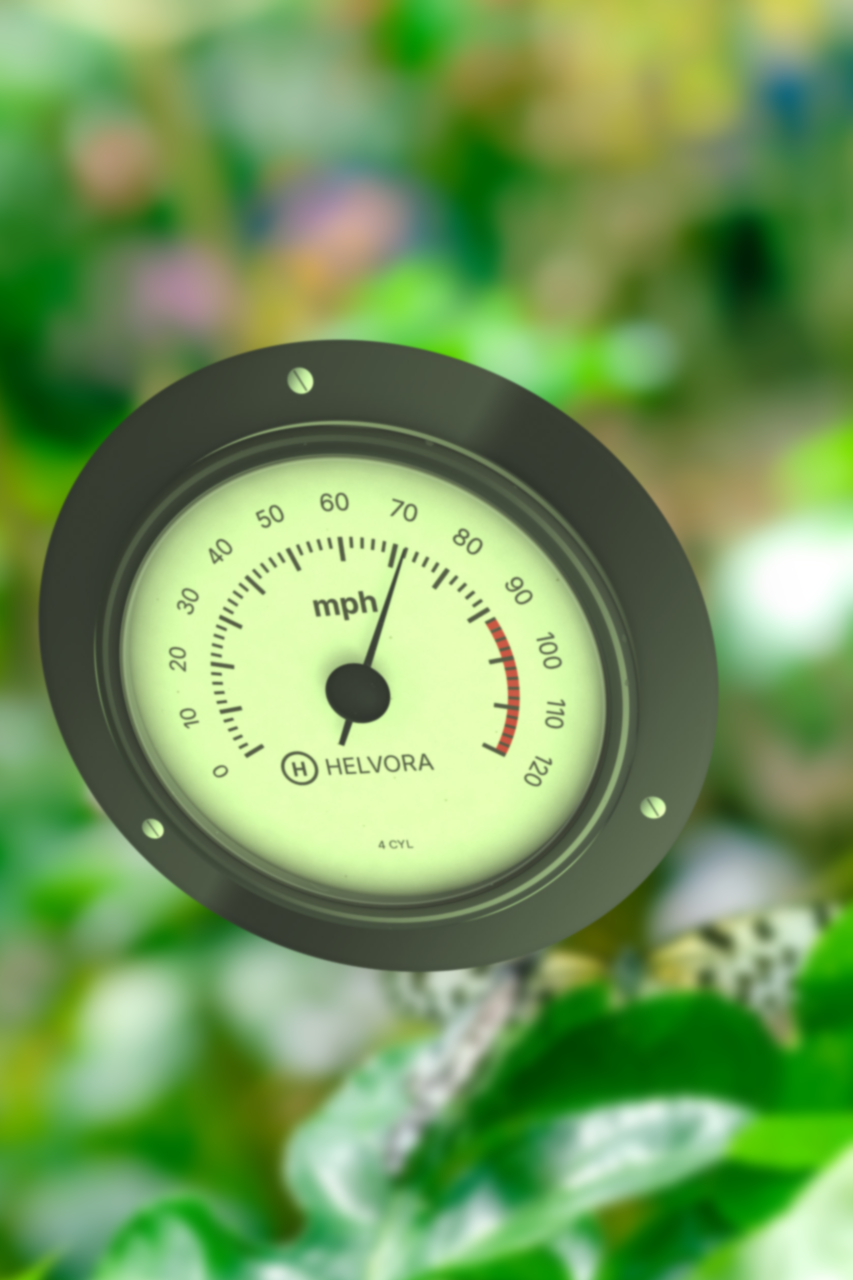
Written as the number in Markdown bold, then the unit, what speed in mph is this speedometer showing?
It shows **72** mph
